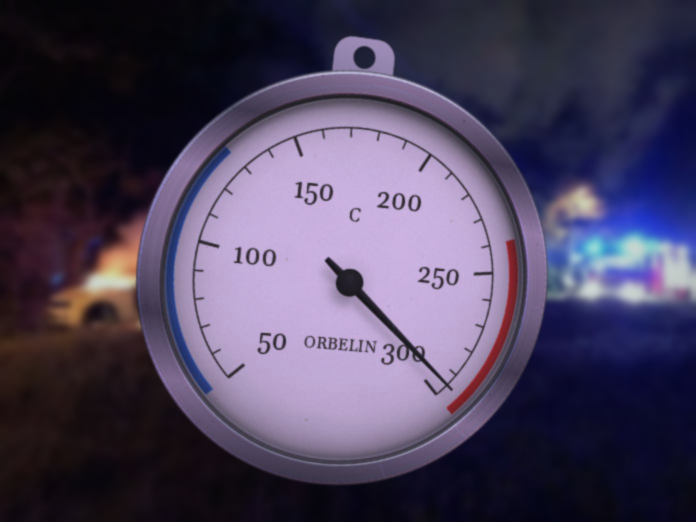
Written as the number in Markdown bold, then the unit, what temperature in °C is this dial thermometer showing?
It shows **295** °C
